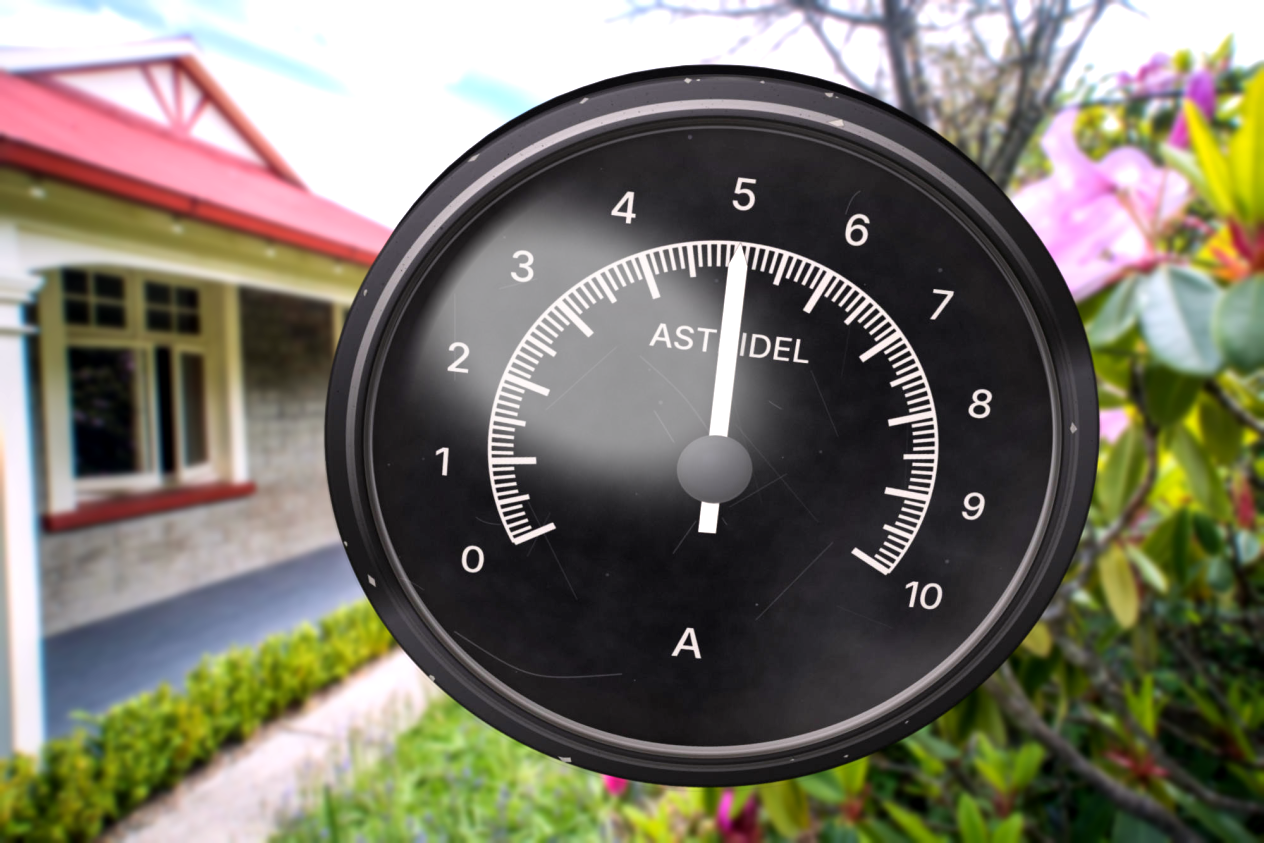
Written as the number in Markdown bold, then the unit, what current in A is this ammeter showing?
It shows **5** A
